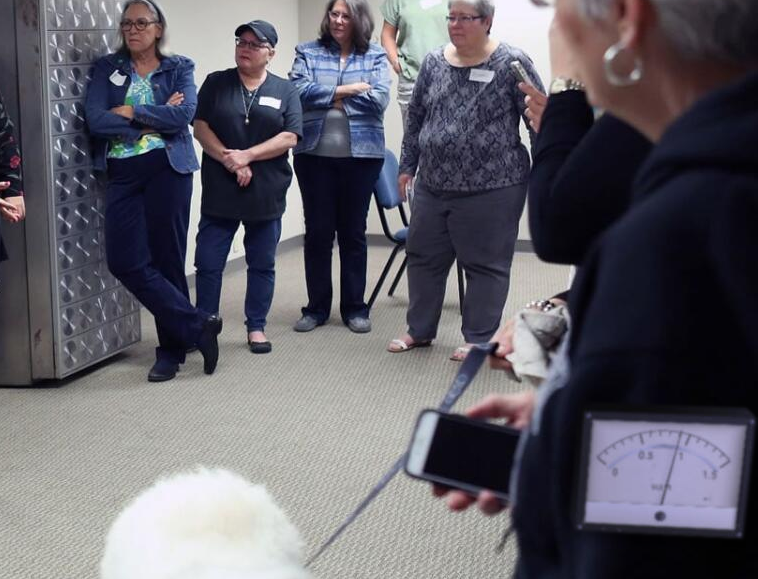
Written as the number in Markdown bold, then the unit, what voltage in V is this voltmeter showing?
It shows **0.9** V
